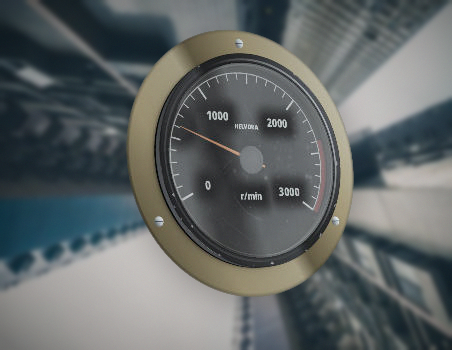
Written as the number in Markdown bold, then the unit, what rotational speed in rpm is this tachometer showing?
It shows **600** rpm
